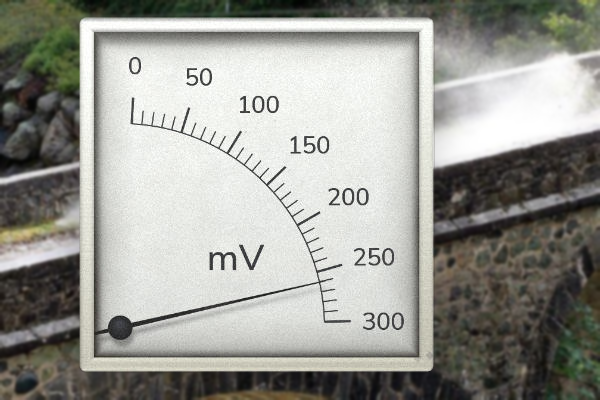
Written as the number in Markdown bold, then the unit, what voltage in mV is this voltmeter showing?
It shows **260** mV
